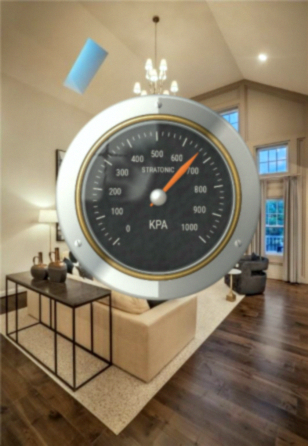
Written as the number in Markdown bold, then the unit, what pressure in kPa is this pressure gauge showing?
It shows **660** kPa
